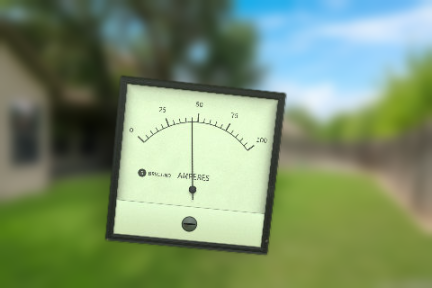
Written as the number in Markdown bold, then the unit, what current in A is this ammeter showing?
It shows **45** A
